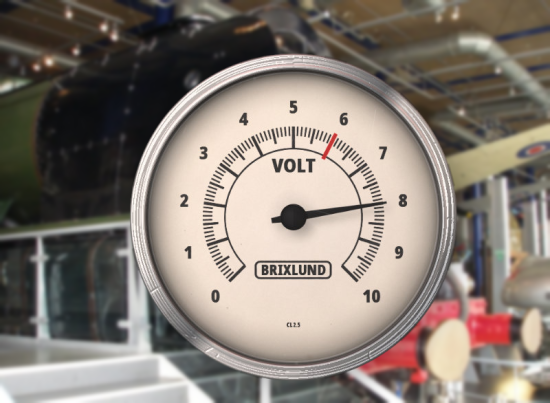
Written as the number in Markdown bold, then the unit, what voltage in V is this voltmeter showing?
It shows **8** V
